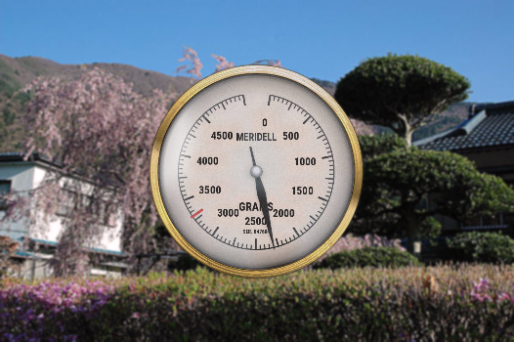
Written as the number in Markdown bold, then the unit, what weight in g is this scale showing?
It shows **2300** g
